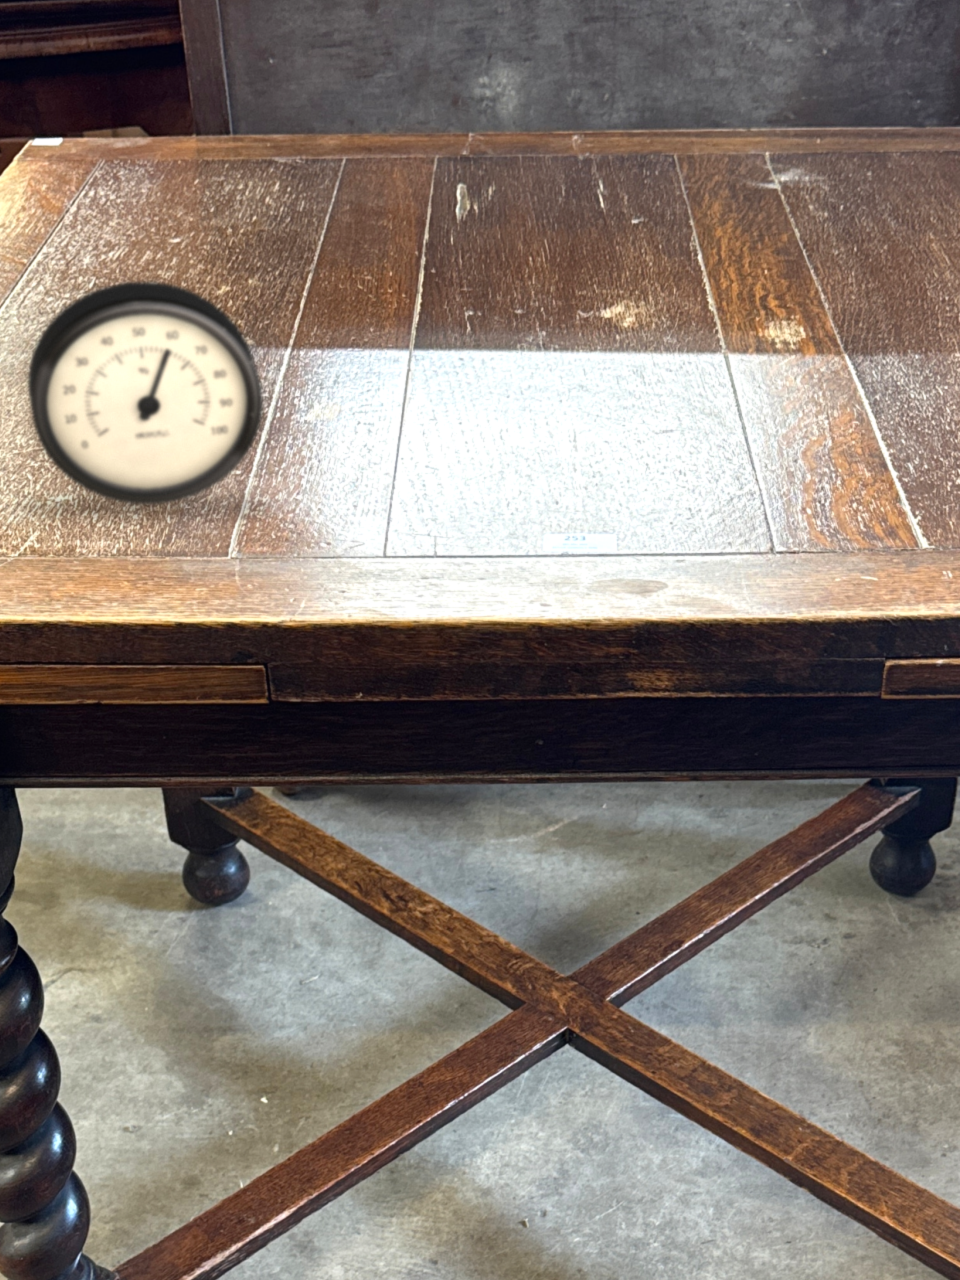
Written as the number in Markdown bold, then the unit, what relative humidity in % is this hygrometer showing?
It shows **60** %
